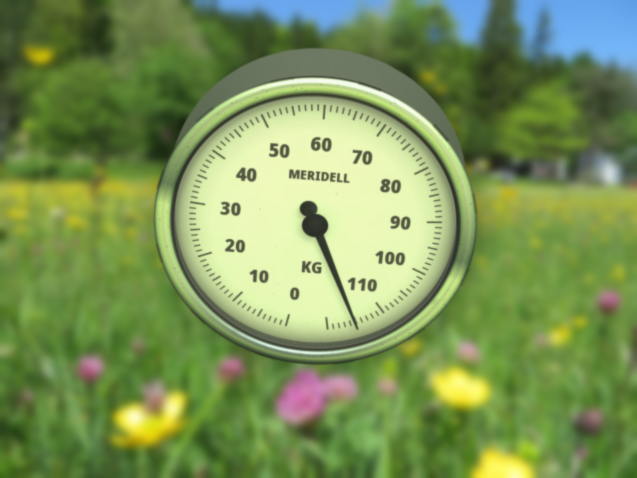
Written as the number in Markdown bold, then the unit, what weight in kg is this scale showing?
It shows **115** kg
